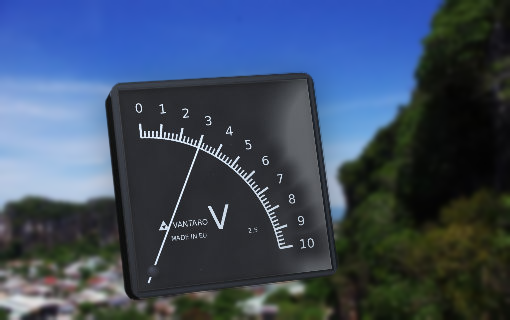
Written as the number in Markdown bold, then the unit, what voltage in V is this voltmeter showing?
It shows **3** V
